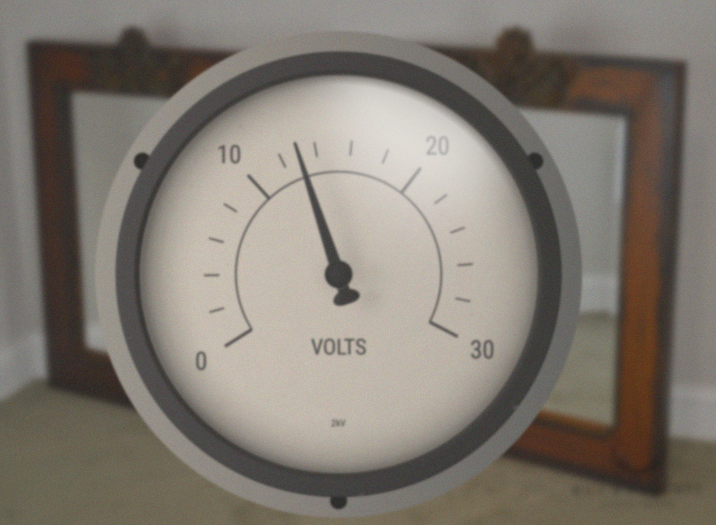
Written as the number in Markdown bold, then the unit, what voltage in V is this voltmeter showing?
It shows **13** V
